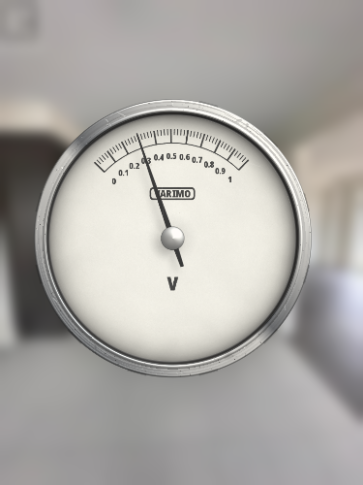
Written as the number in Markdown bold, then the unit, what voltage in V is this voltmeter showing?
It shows **0.3** V
